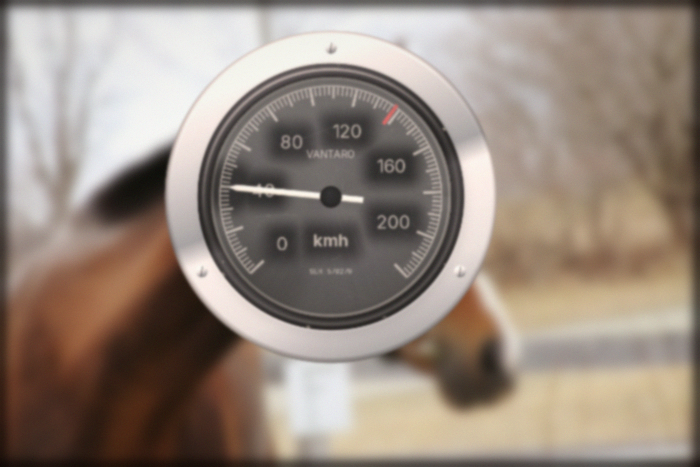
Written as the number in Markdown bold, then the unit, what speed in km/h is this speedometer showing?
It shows **40** km/h
